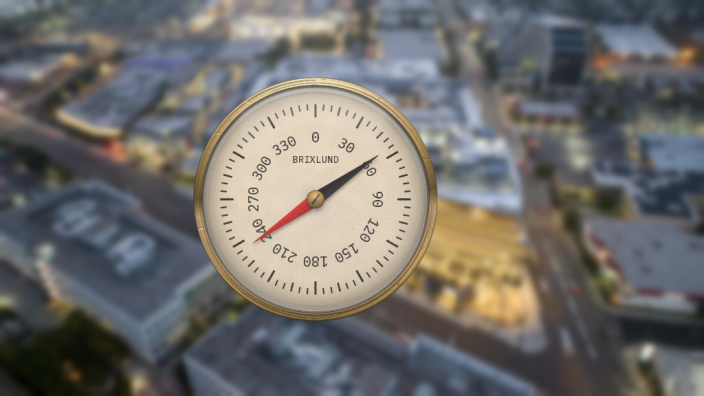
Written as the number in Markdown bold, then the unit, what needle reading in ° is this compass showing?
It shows **235** °
